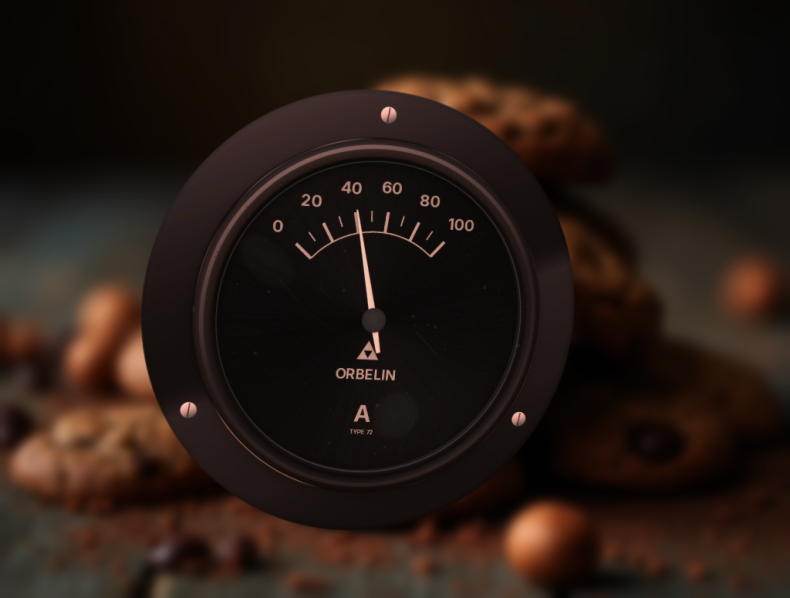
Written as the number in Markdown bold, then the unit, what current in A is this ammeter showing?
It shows **40** A
